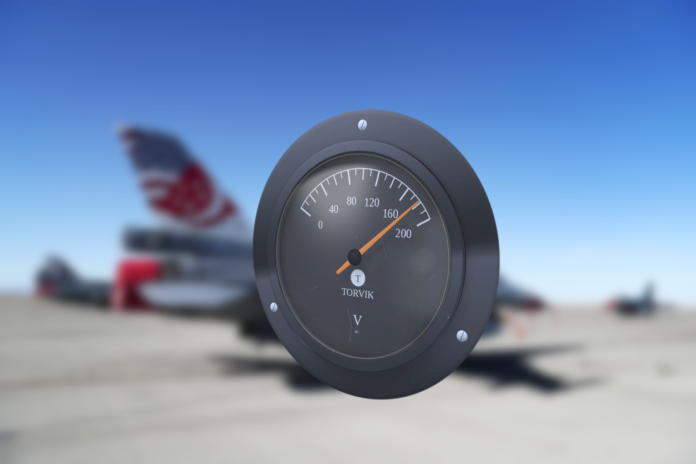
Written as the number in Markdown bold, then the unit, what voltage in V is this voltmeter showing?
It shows **180** V
